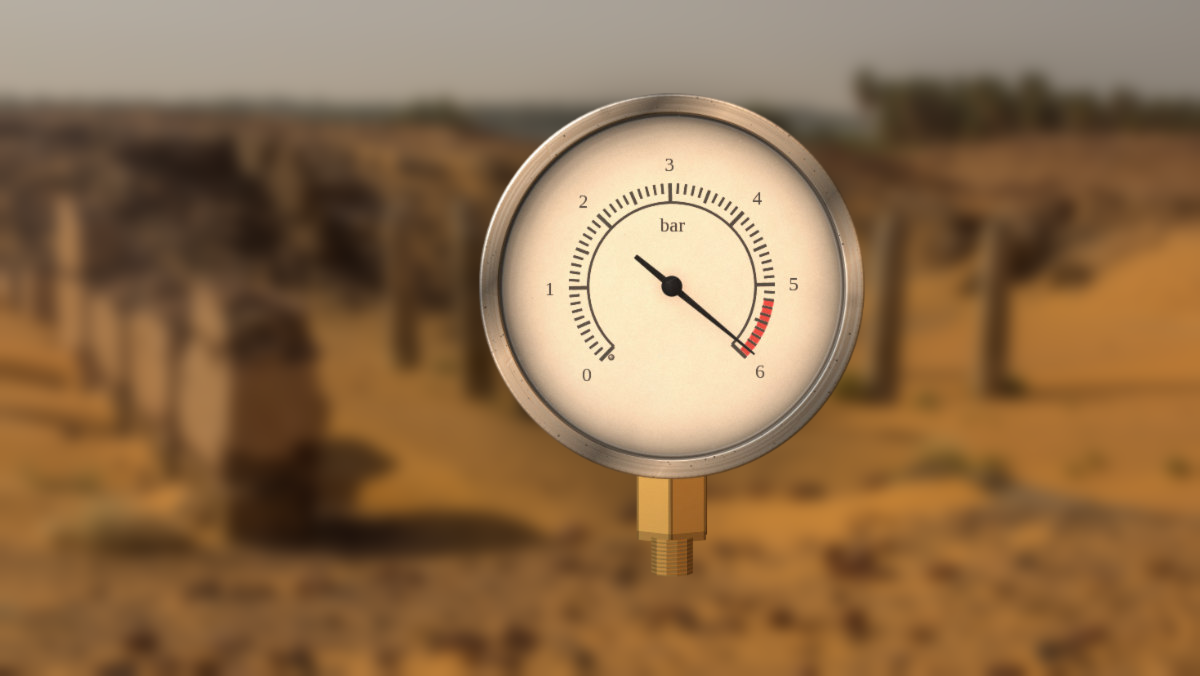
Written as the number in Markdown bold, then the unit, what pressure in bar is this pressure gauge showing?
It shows **5.9** bar
